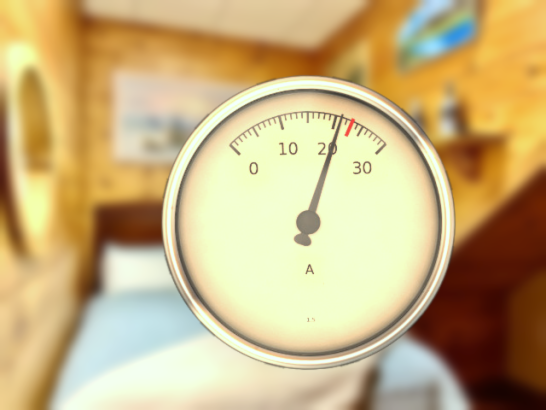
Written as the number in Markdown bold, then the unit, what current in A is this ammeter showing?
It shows **21** A
